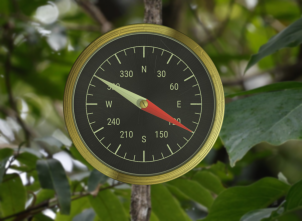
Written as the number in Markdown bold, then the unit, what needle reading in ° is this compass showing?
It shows **120** °
